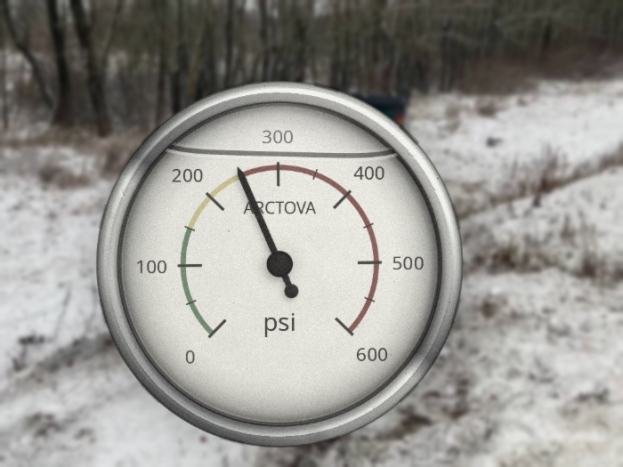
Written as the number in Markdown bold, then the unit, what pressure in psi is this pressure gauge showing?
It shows **250** psi
